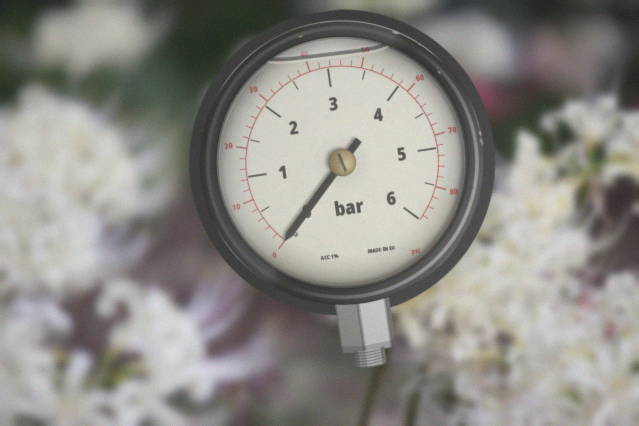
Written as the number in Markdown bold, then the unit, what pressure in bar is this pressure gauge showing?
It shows **0** bar
